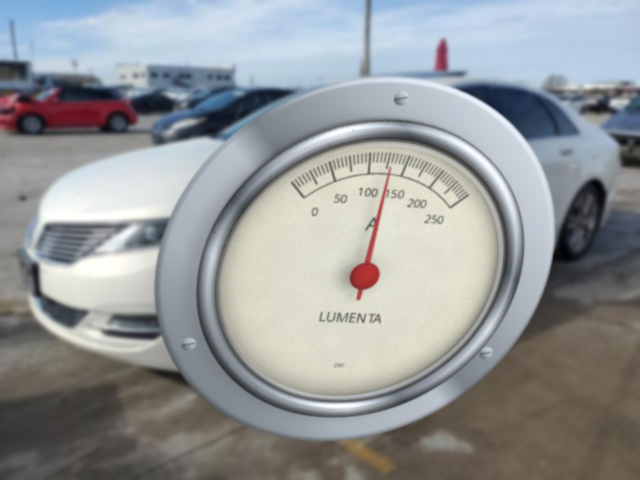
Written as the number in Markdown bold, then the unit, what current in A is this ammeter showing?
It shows **125** A
